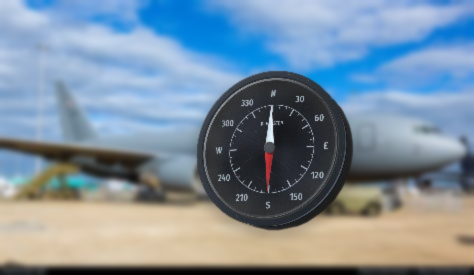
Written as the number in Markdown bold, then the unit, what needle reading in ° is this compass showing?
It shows **180** °
